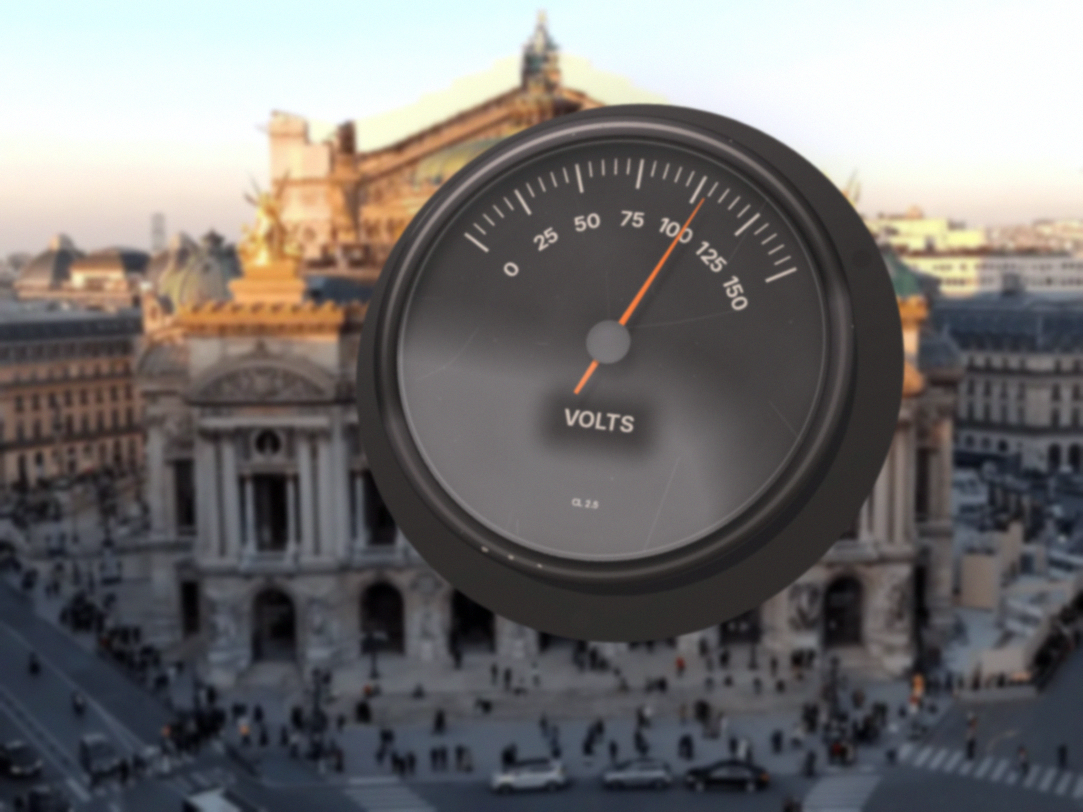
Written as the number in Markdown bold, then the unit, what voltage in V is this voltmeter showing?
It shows **105** V
